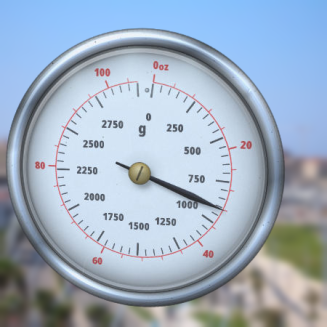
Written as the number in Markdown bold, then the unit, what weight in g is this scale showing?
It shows **900** g
